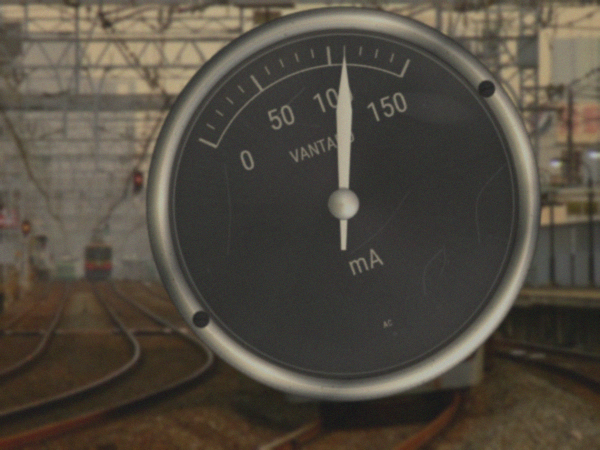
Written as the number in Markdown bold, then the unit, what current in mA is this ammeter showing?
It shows **110** mA
